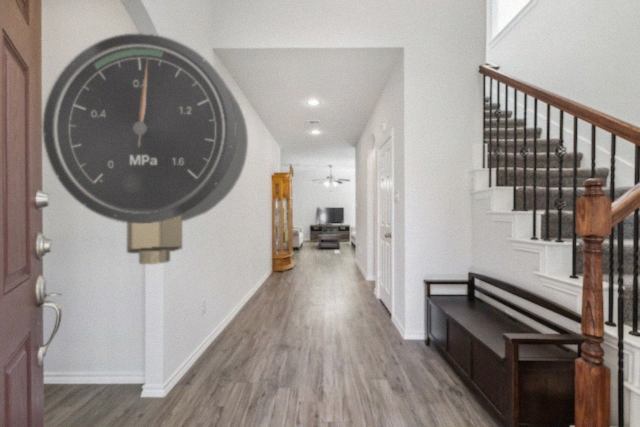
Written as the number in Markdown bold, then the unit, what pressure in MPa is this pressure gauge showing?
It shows **0.85** MPa
